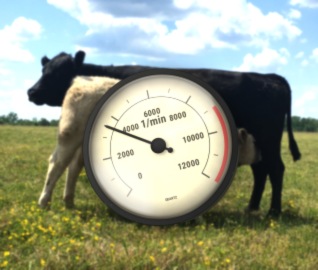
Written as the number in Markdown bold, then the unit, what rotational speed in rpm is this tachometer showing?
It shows **3500** rpm
